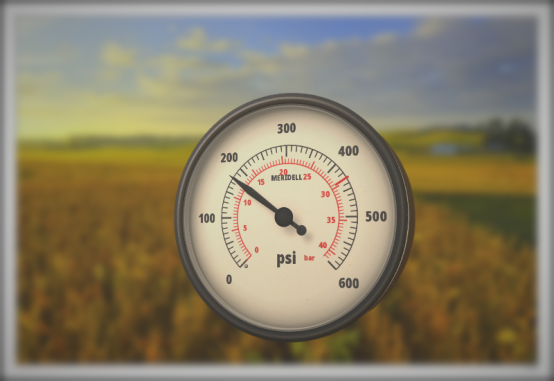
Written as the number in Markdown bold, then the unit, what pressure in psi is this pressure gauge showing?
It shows **180** psi
